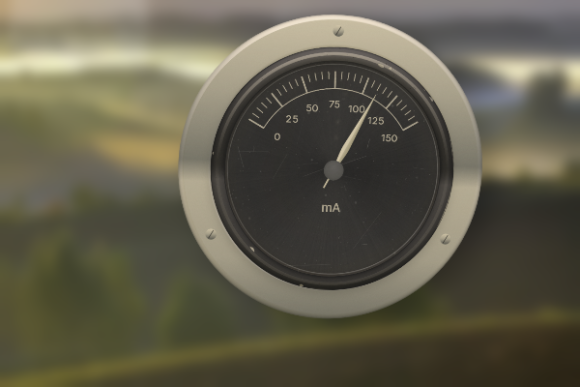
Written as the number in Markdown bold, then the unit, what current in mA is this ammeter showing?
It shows **110** mA
